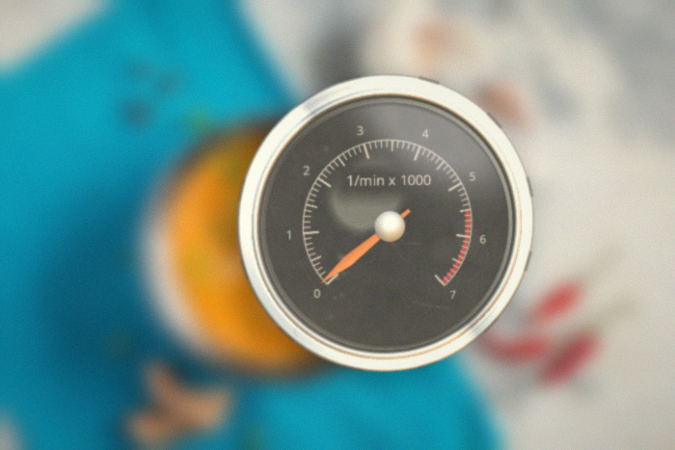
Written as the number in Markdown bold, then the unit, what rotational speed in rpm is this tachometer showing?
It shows **100** rpm
